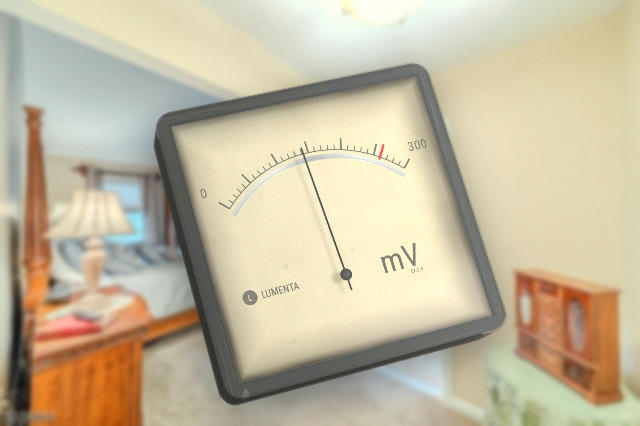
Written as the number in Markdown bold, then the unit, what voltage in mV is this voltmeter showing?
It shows **140** mV
